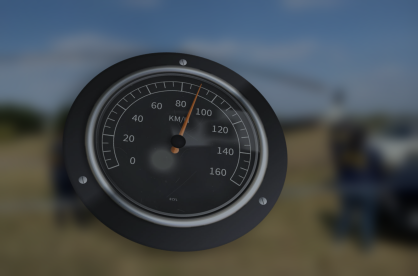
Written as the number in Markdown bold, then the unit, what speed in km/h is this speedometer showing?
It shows **90** km/h
